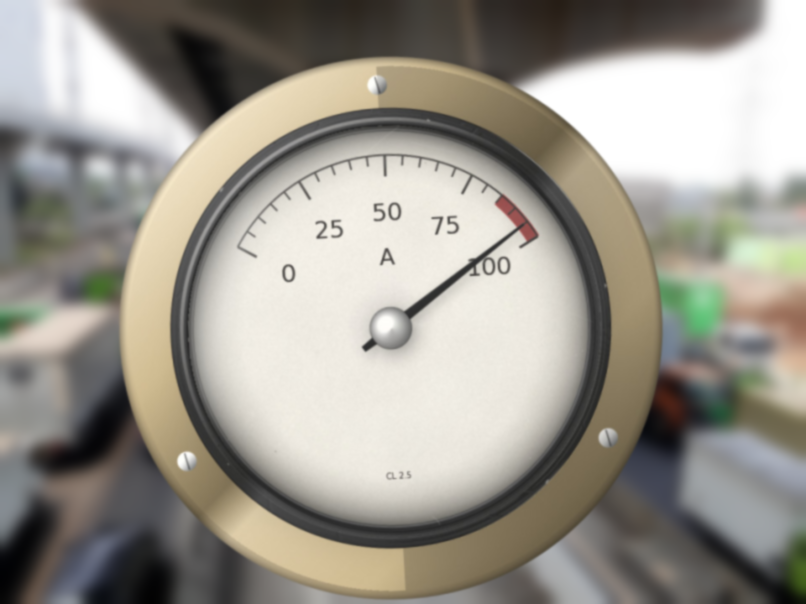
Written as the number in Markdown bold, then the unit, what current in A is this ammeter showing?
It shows **95** A
